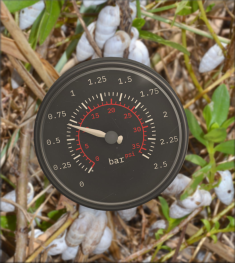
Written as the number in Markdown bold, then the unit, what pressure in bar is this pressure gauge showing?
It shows **0.7** bar
